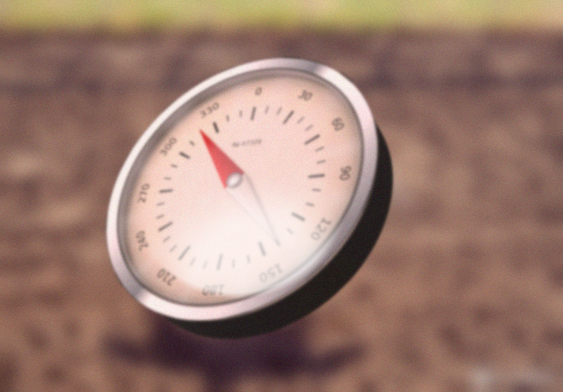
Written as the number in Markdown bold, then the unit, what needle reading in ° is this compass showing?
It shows **320** °
